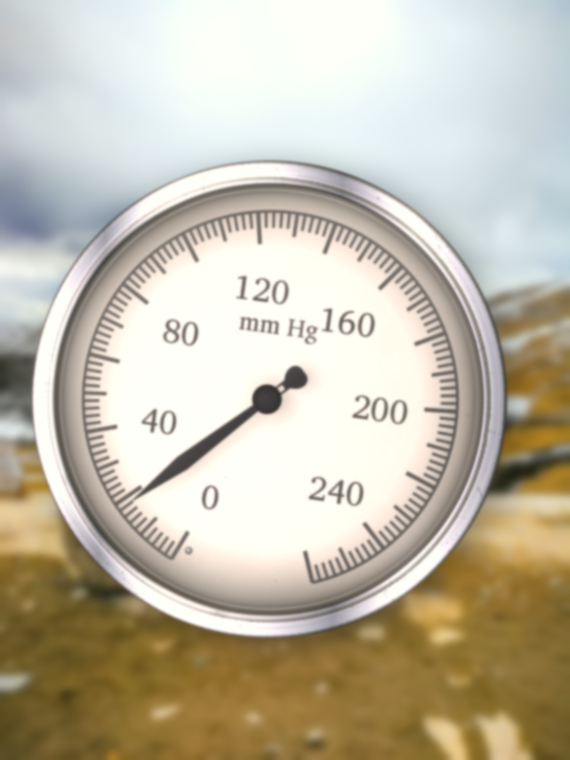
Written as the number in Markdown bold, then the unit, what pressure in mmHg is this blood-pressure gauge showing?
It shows **18** mmHg
